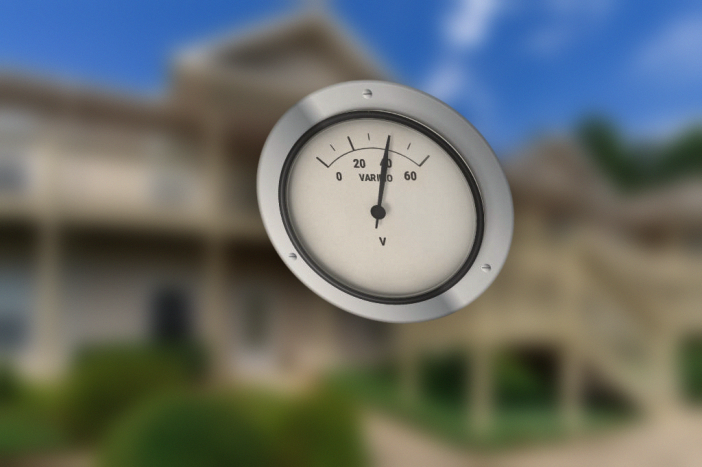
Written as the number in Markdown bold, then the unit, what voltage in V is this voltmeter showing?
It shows **40** V
